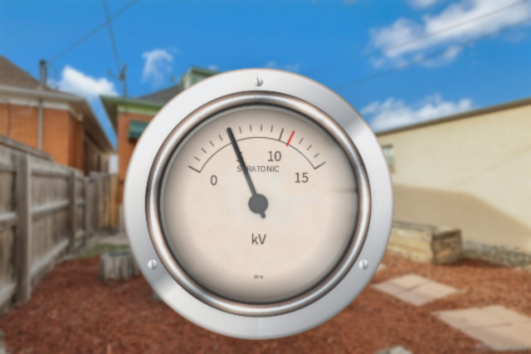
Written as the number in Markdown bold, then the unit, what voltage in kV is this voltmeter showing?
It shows **5** kV
